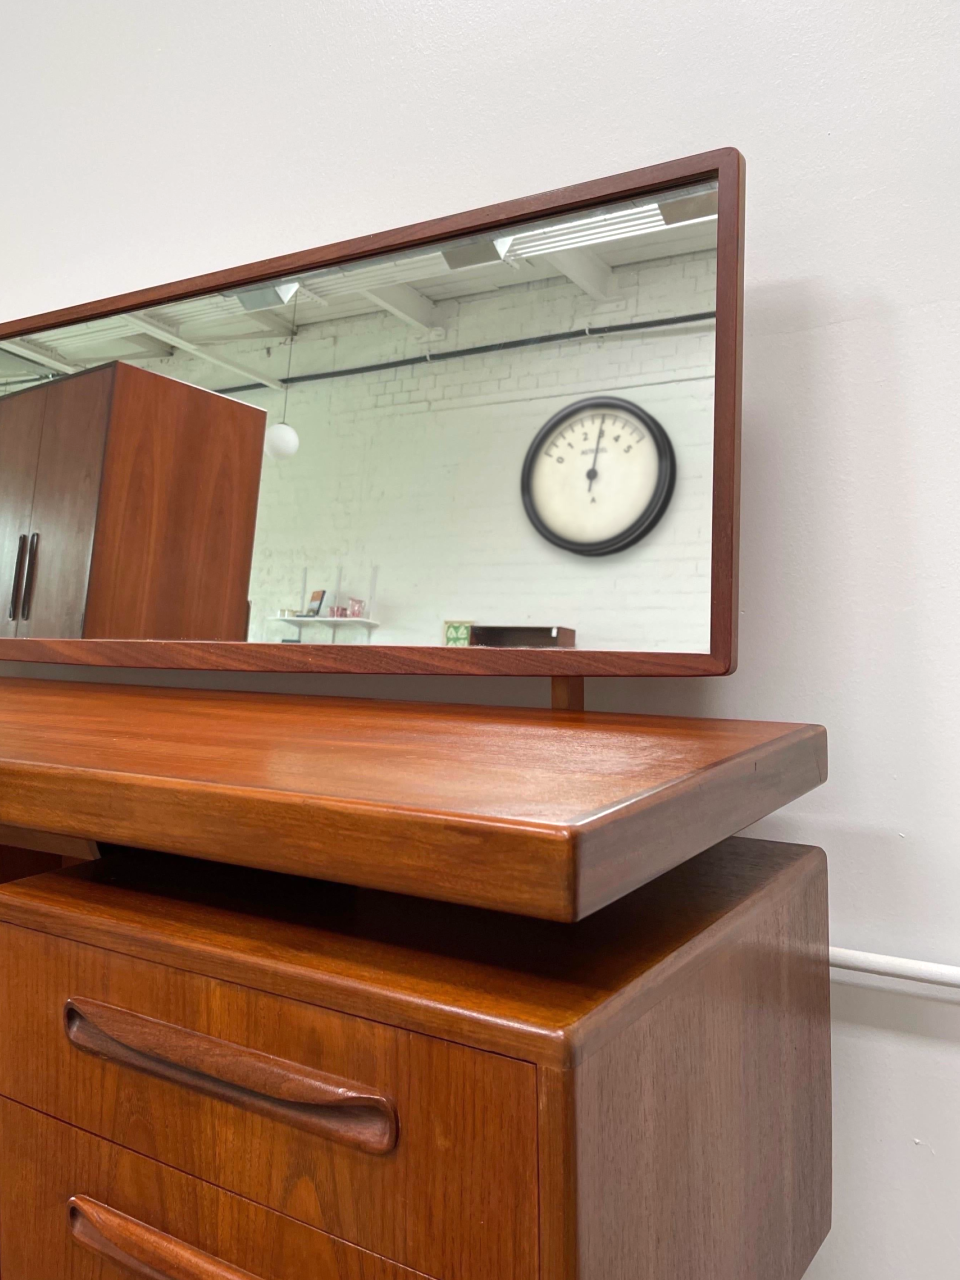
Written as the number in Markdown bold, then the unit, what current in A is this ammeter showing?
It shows **3** A
